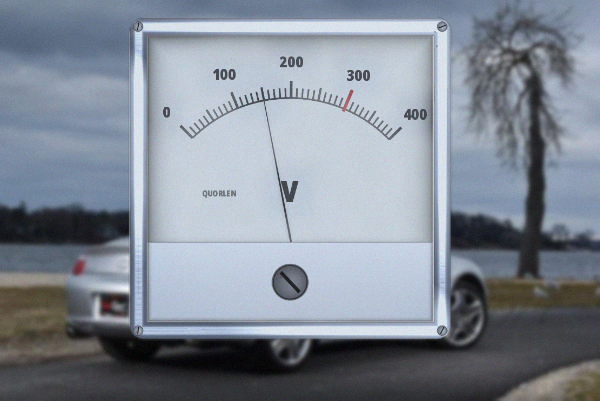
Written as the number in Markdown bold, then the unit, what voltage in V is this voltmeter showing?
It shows **150** V
